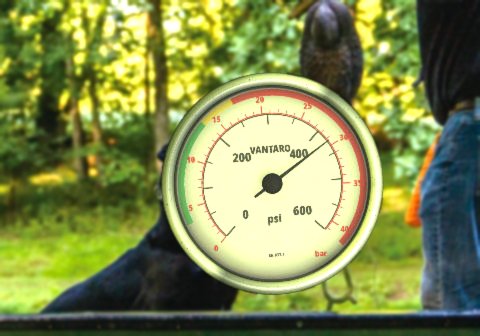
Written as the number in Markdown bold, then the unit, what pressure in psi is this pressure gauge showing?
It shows **425** psi
